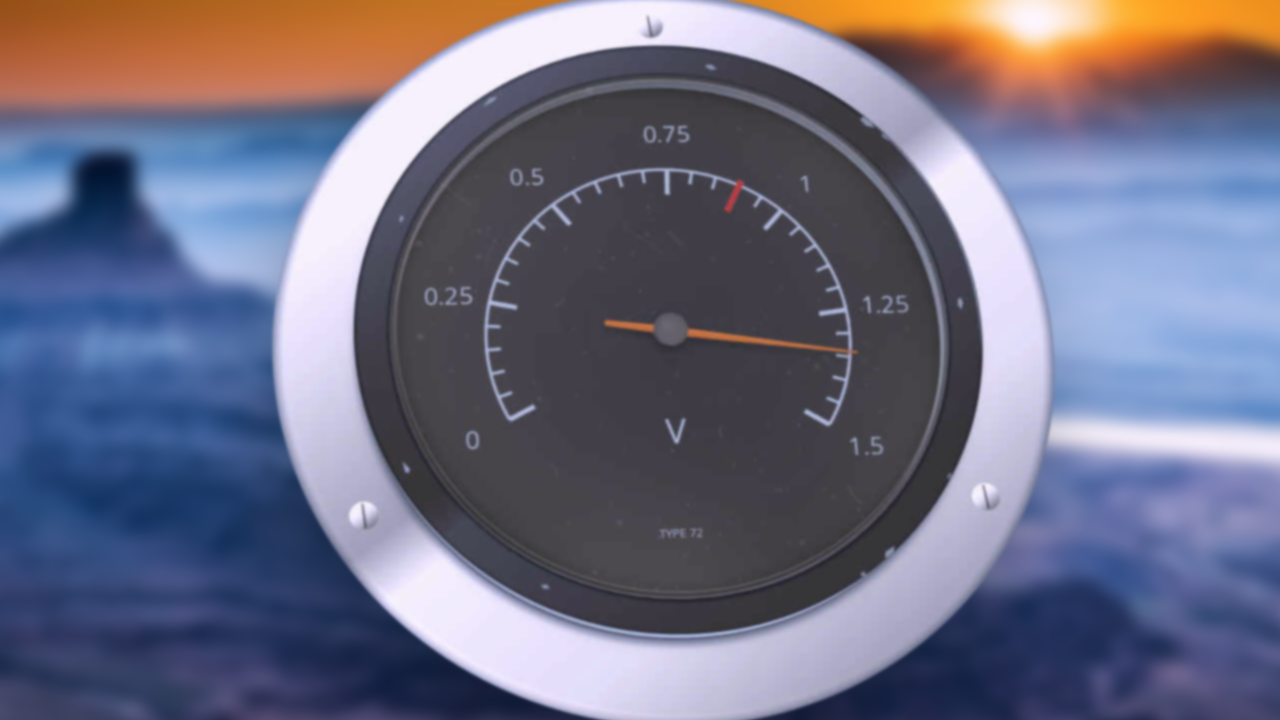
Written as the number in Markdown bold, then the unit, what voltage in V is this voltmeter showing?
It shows **1.35** V
